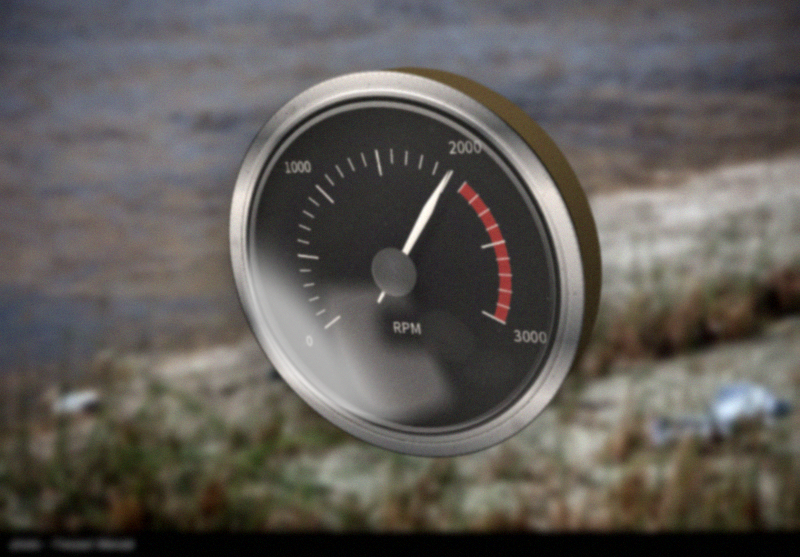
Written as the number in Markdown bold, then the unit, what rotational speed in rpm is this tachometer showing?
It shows **2000** rpm
